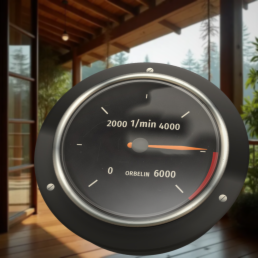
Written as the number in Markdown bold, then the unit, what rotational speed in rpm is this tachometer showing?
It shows **5000** rpm
